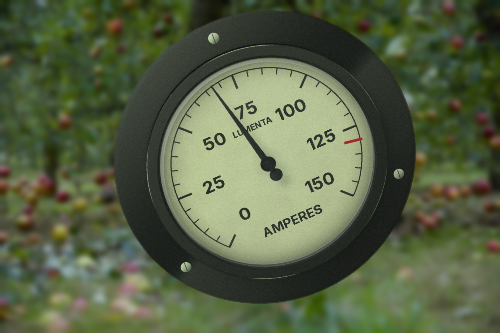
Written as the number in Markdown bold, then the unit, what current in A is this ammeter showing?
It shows **67.5** A
